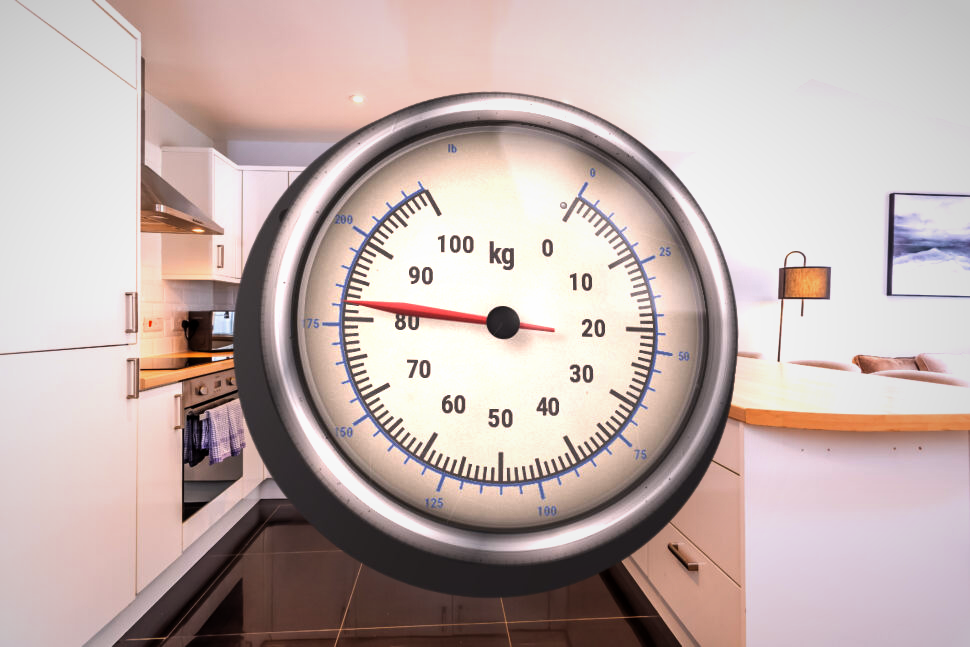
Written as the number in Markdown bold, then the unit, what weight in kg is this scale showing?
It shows **82** kg
